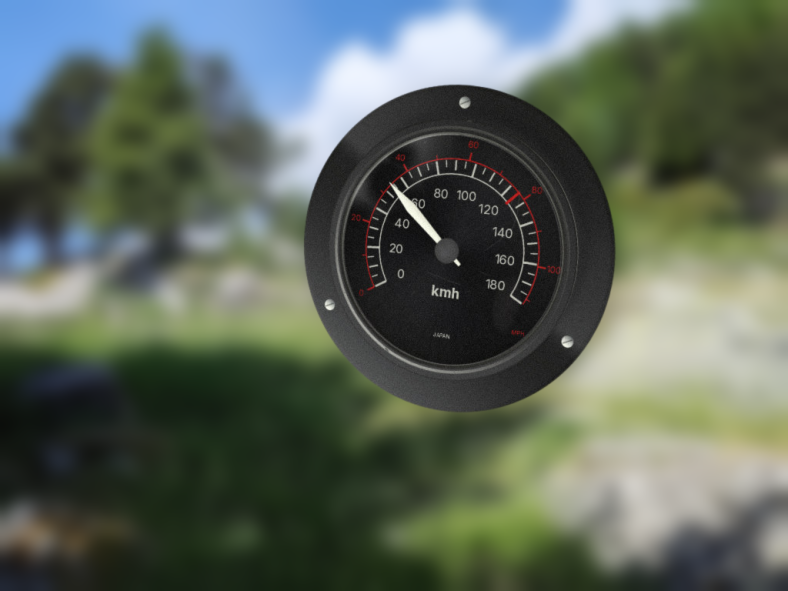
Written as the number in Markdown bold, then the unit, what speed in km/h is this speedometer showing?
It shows **55** km/h
